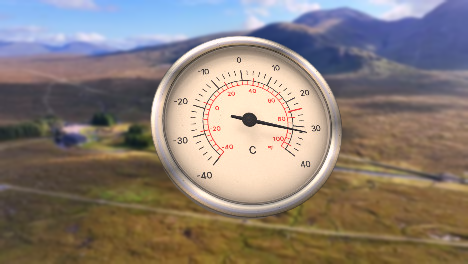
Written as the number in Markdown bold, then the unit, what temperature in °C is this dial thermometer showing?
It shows **32** °C
